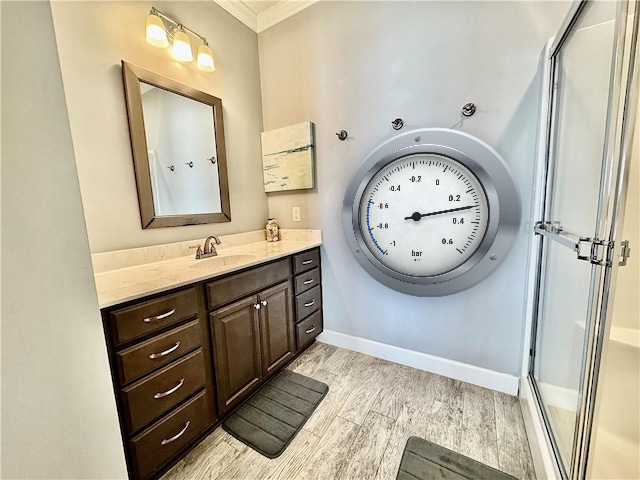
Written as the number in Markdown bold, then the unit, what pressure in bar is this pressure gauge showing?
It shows **0.3** bar
